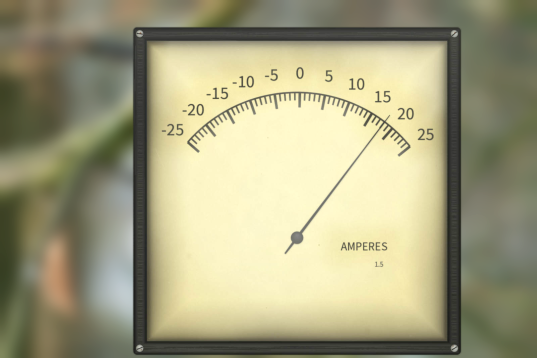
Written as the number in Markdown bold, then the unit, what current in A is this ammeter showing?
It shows **18** A
